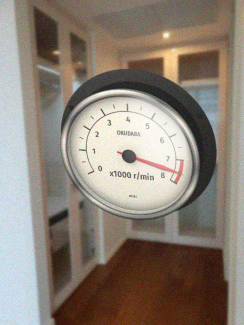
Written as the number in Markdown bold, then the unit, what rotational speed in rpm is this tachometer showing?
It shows **7500** rpm
